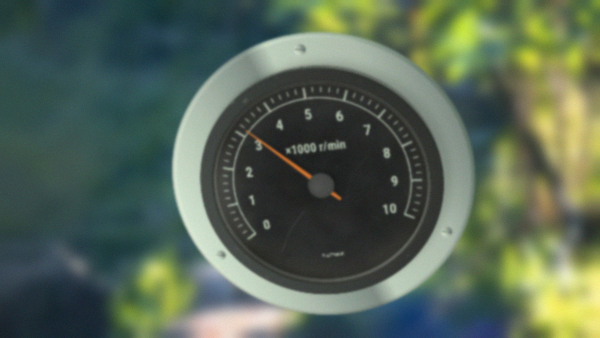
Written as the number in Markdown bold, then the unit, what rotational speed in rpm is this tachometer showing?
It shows **3200** rpm
